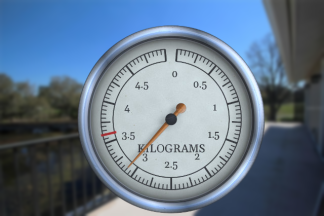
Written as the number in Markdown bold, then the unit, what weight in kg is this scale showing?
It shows **3.1** kg
